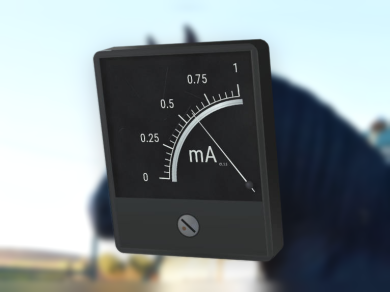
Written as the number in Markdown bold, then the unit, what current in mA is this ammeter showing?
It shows **0.6** mA
